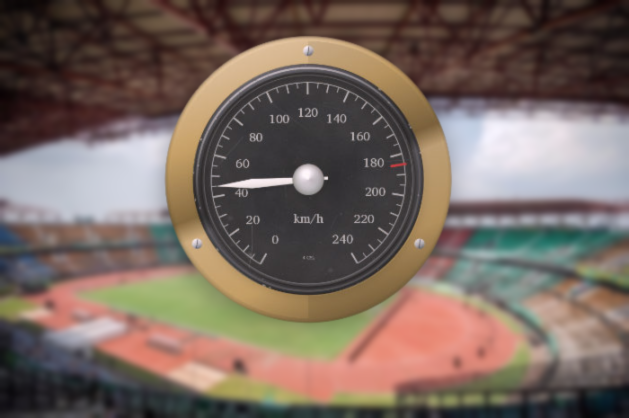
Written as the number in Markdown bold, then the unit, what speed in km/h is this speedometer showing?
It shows **45** km/h
